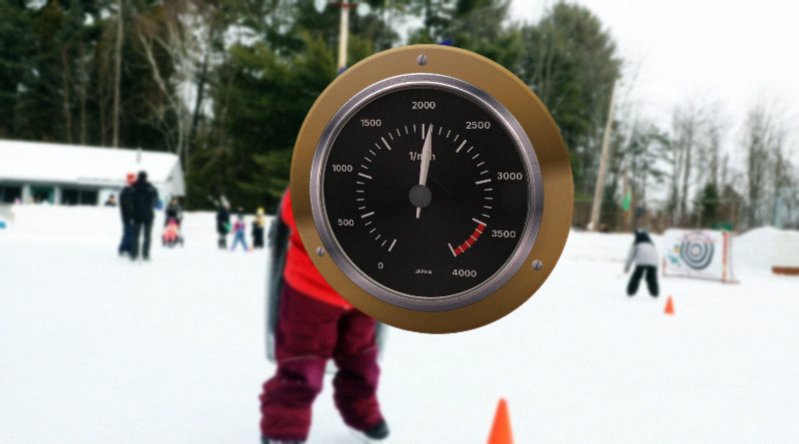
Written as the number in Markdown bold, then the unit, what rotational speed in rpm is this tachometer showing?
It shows **2100** rpm
